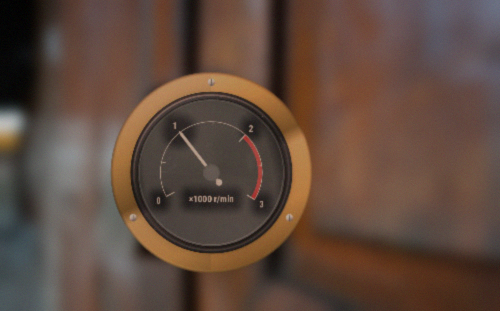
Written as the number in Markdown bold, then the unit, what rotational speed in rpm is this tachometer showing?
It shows **1000** rpm
